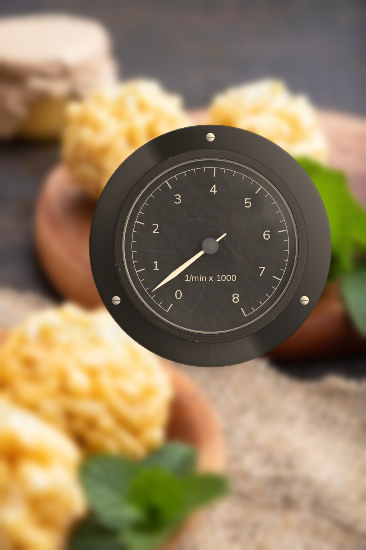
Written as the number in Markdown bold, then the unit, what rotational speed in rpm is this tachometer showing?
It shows **500** rpm
